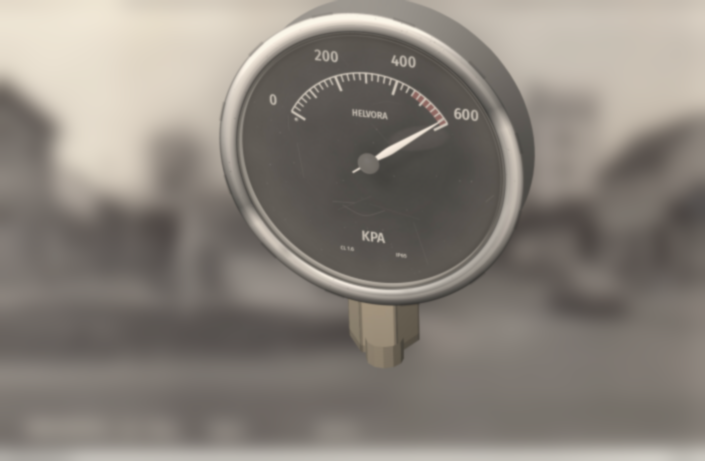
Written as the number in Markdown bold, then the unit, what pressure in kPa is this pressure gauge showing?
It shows **580** kPa
